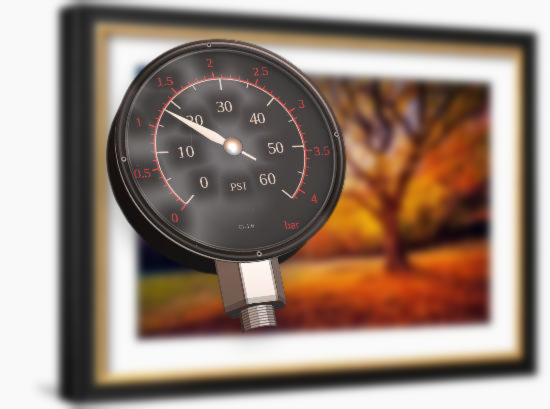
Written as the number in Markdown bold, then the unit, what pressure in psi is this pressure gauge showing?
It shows **17.5** psi
